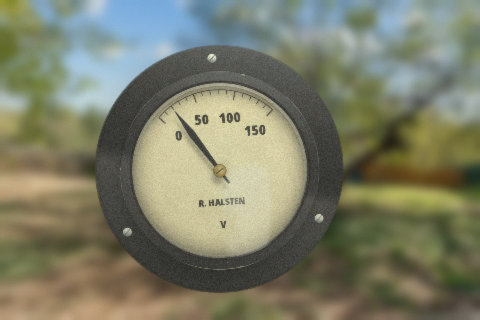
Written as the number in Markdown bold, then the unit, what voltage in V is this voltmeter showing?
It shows **20** V
